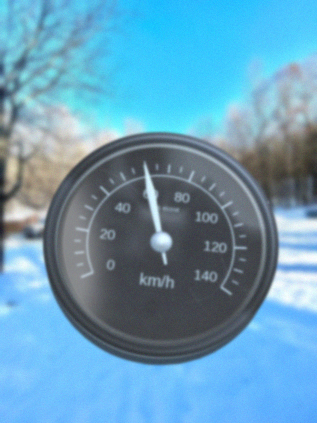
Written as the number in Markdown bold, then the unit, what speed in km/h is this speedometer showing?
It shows **60** km/h
